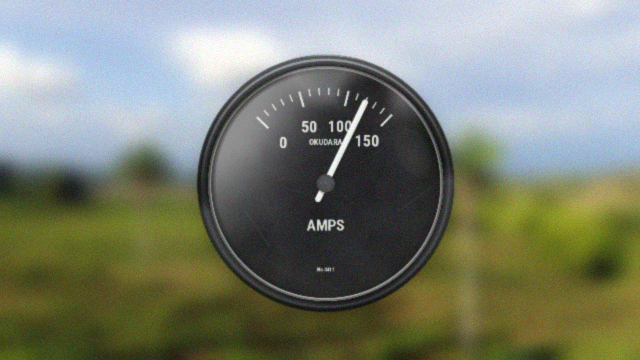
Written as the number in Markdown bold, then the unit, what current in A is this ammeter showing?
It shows **120** A
